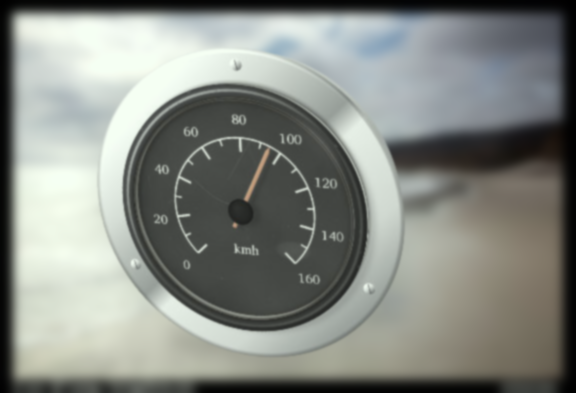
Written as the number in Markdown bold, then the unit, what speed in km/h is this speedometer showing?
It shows **95** km/h
